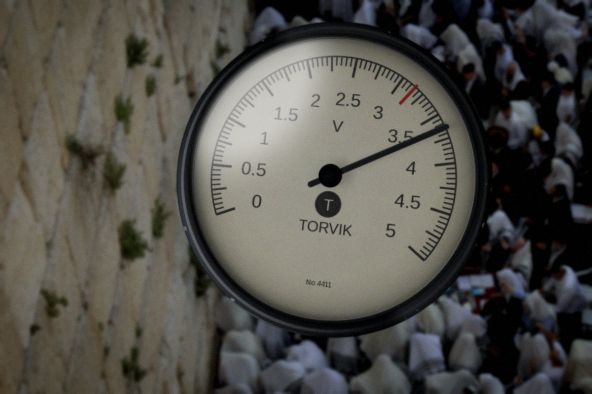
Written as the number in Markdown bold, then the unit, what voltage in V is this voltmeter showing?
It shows **3.65** V
